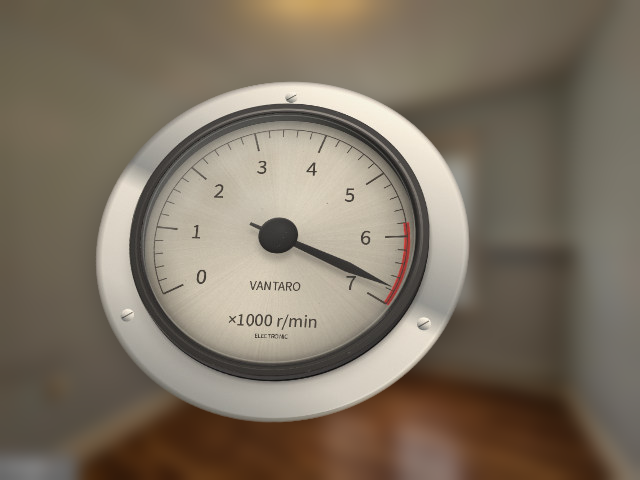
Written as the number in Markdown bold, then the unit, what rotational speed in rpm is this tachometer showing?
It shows **6800** rpm
